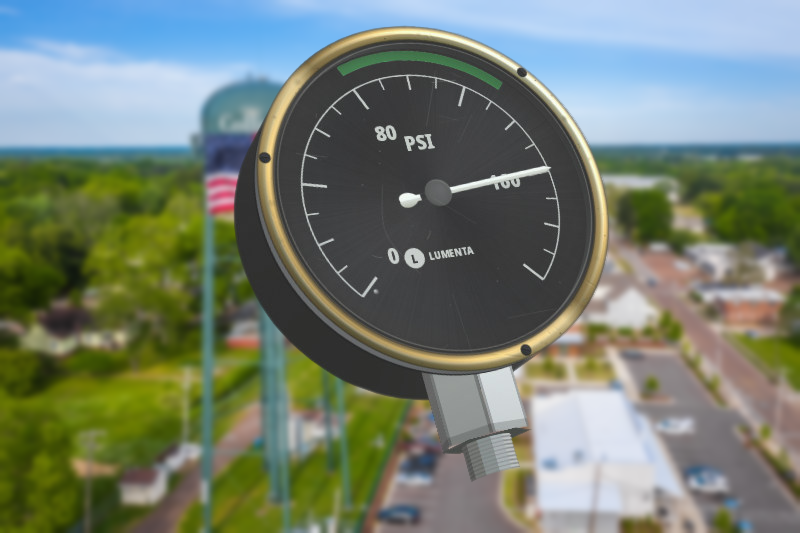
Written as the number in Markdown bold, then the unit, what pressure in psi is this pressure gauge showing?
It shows **160** psi
